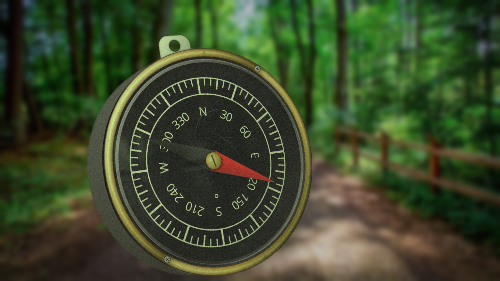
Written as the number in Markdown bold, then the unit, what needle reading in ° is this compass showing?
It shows **115** °
